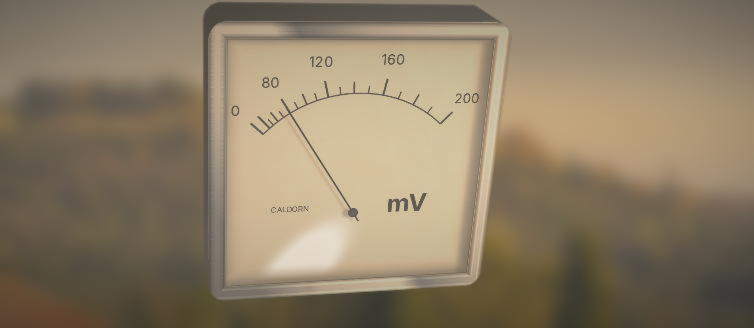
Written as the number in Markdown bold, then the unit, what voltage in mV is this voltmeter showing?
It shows **80** mV
